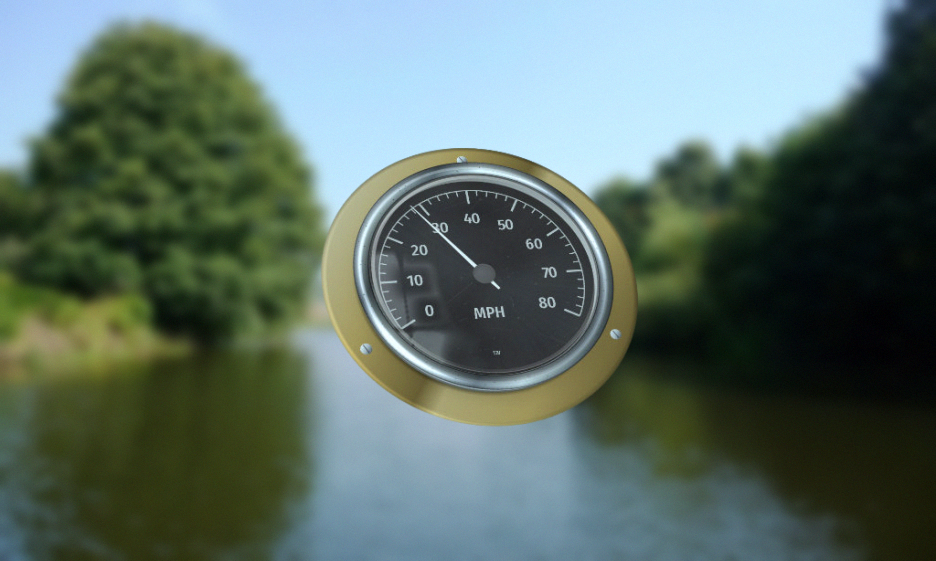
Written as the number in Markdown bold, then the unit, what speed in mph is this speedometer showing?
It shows **28** mph
